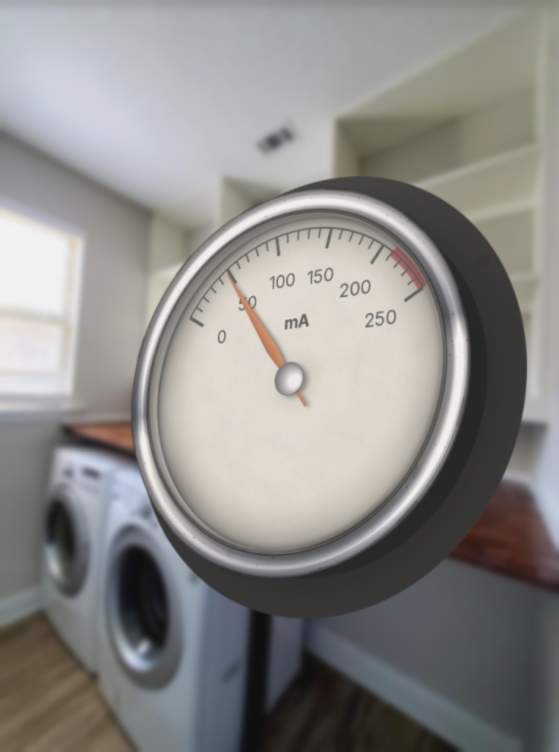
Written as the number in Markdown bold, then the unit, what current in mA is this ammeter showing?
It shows **50** mA
